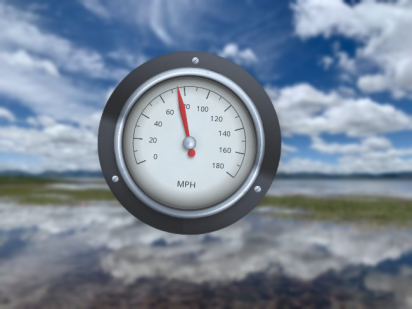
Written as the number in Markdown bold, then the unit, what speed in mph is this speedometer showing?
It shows **75** mph
